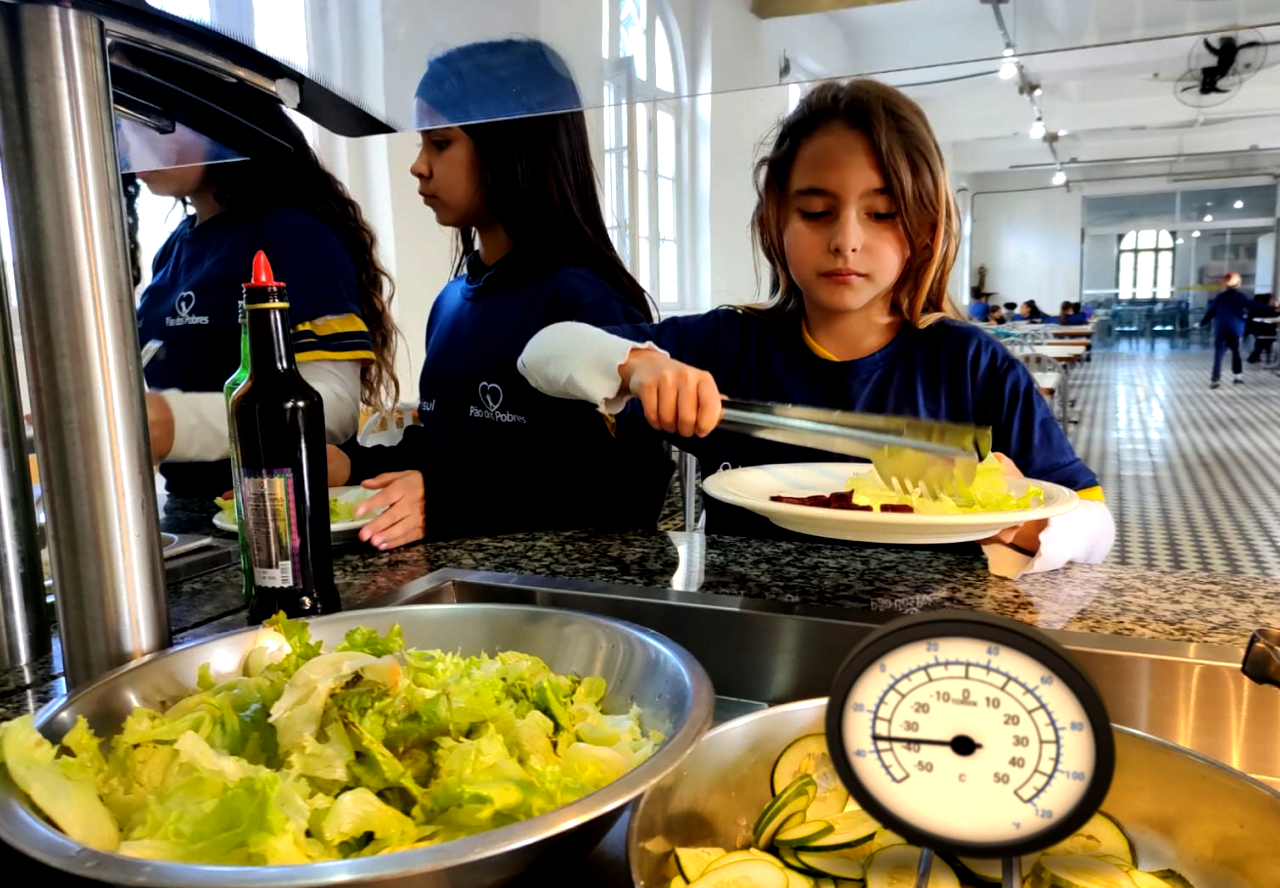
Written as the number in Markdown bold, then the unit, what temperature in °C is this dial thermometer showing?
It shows **-35** °C
